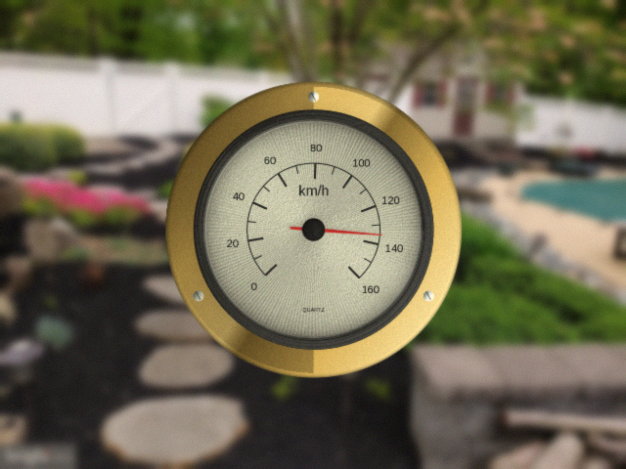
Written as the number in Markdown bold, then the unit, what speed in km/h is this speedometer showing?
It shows **135** km/h
